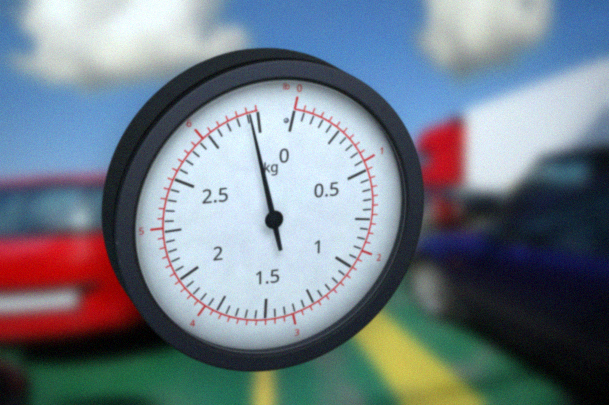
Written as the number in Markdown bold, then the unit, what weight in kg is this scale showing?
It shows **2.95** kg
